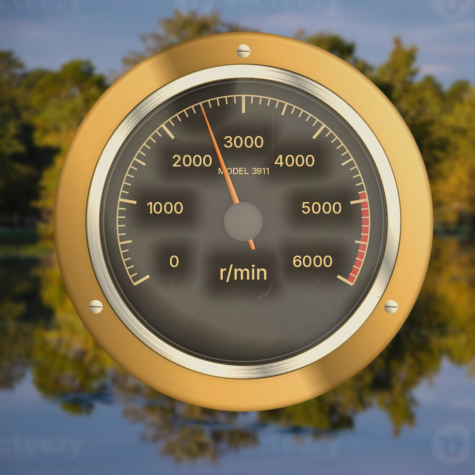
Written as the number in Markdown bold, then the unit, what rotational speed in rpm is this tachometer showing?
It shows **2500** rpm
